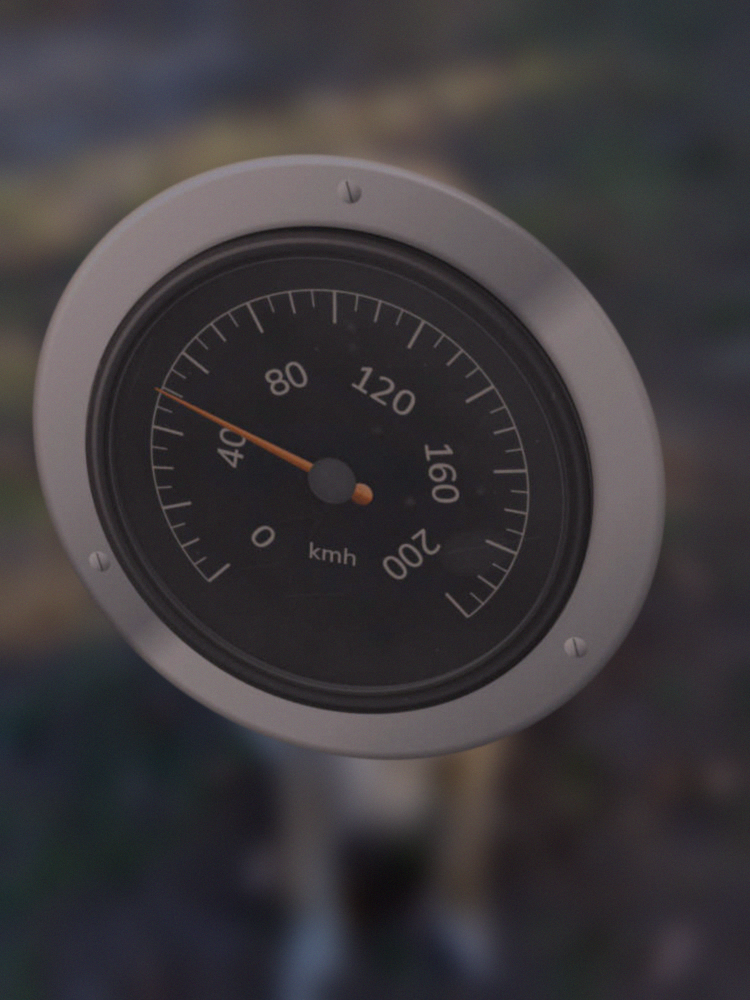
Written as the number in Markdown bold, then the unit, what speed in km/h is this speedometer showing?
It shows **50** km/h
